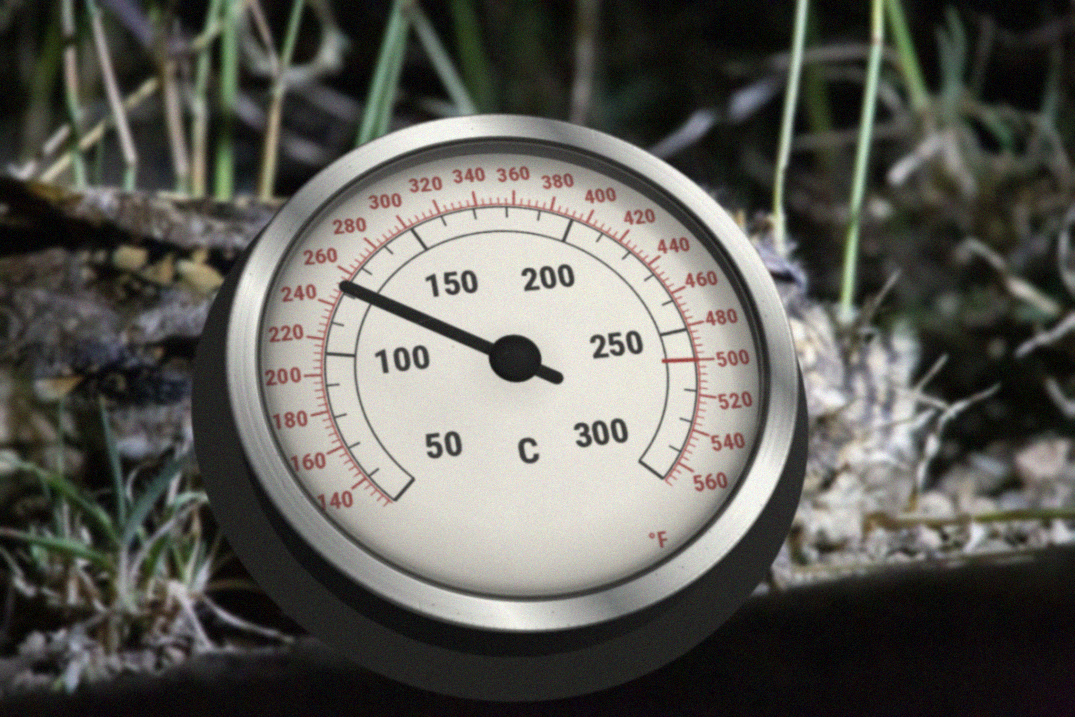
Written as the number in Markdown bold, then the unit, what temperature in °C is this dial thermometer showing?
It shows **120** °C
